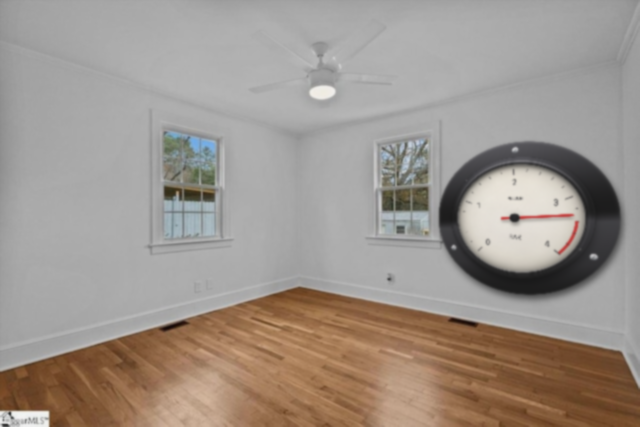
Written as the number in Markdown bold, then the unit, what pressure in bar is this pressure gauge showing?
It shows **3.3** bar
